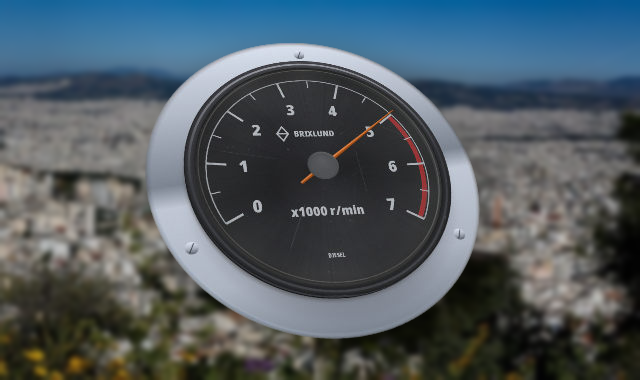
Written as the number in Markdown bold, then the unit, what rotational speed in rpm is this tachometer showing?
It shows **5000** rpm
